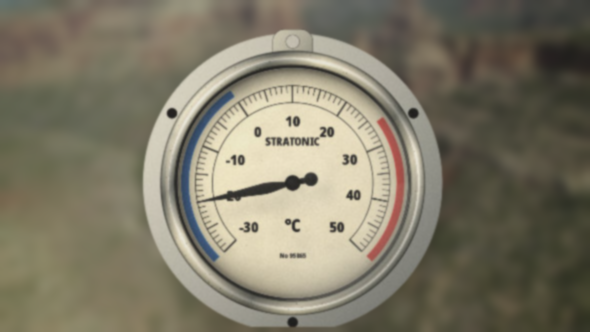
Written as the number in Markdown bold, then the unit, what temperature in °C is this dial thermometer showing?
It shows **-20** °C
